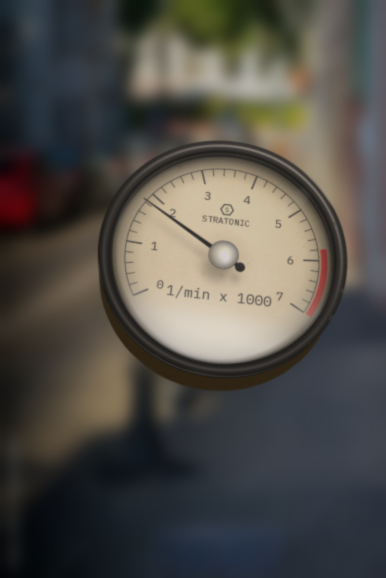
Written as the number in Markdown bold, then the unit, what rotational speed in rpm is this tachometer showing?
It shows **1800** rpm
